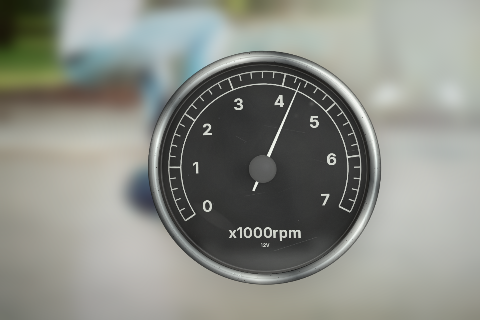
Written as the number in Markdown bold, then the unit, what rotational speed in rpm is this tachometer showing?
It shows **4300** rpm
